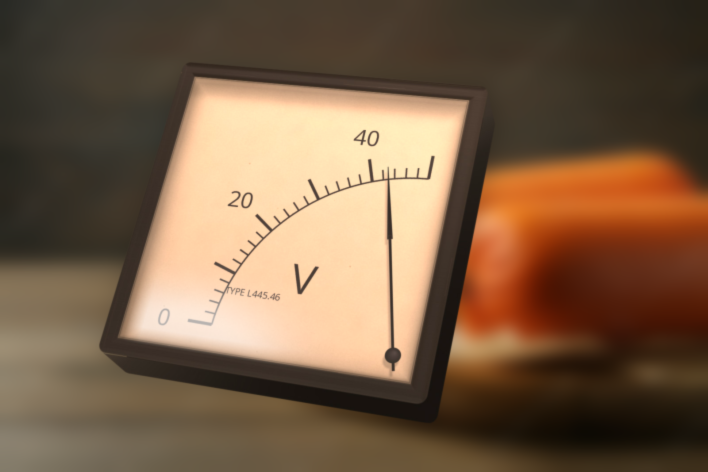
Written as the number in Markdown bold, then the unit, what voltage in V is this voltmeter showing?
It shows **43** V
